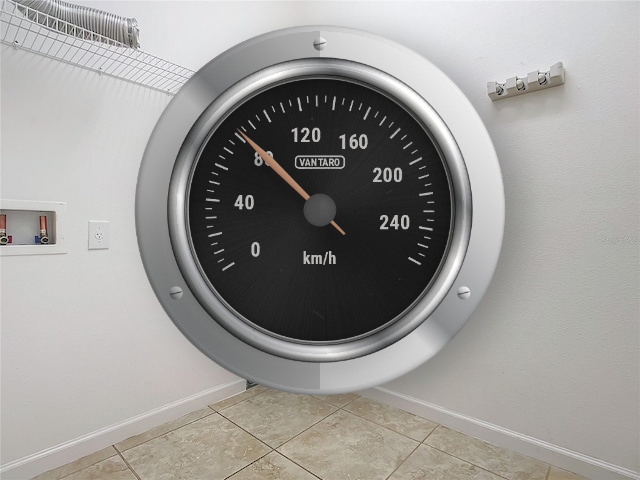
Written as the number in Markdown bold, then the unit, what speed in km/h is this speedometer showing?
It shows **82.5** km/h
